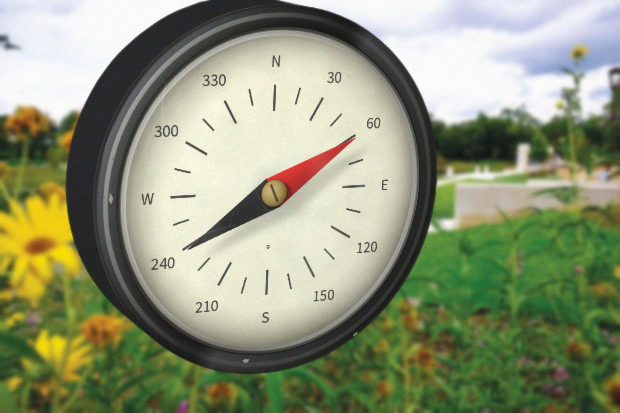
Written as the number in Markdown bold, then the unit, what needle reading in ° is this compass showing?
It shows **60** °
